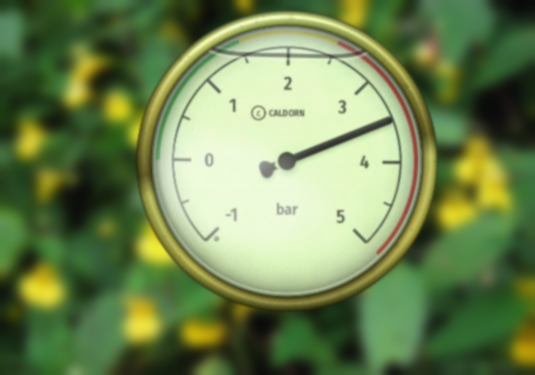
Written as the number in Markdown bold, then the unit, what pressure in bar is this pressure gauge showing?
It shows **3.5** bar
